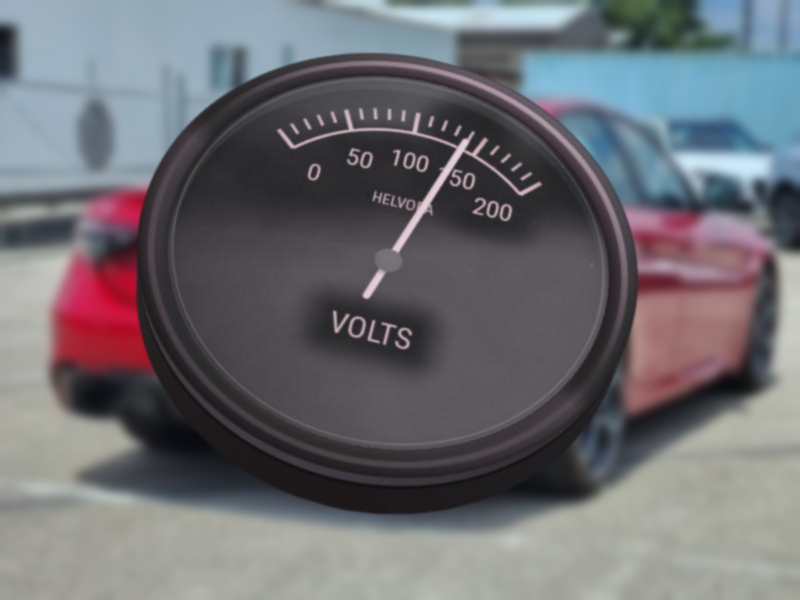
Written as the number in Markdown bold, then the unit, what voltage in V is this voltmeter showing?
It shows **140** V
